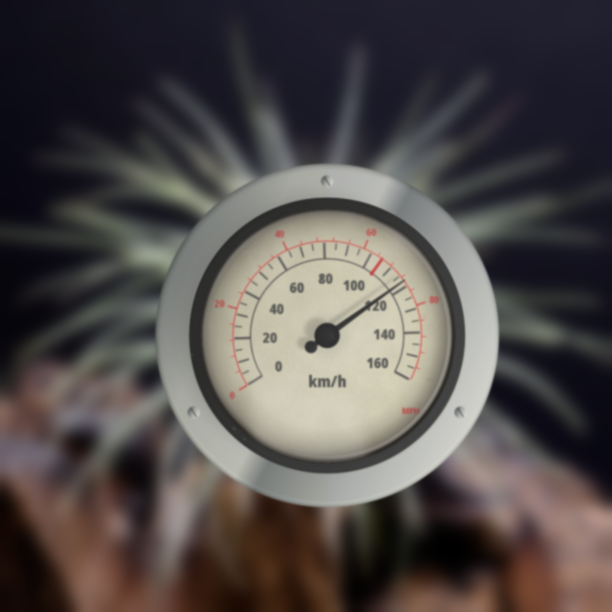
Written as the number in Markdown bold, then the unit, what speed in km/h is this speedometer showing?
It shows **117.5** km/h
